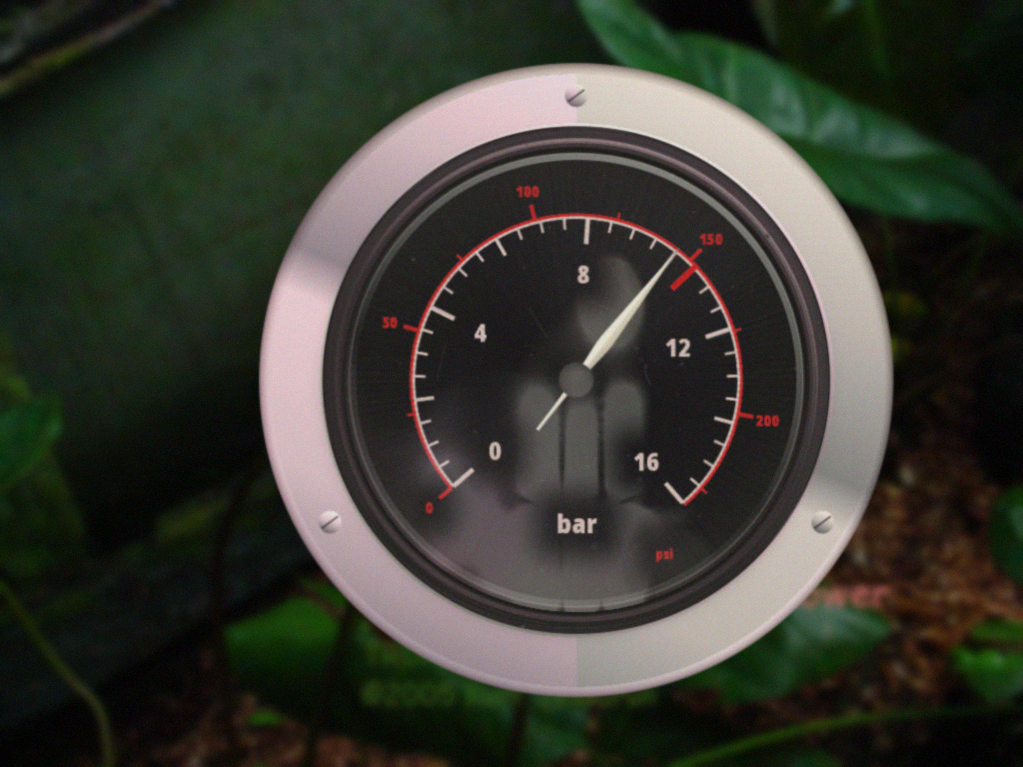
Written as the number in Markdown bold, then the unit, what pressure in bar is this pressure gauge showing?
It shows **10** bar
